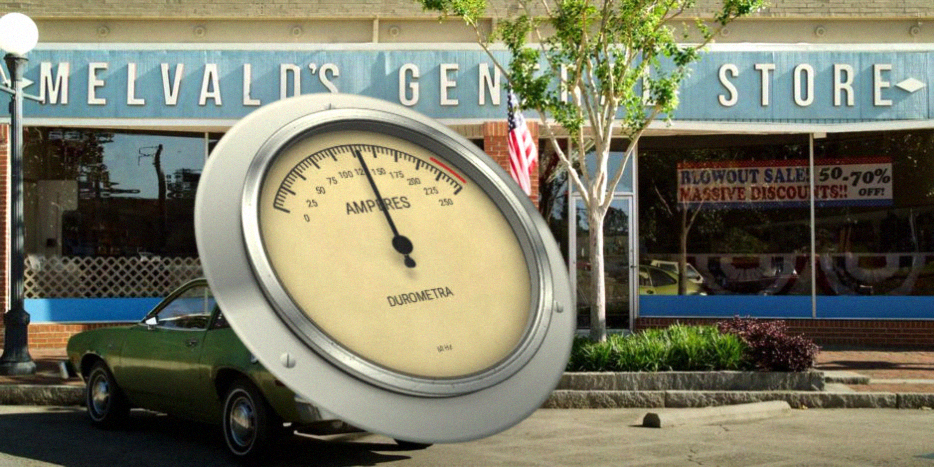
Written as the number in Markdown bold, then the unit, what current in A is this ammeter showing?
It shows **125** A
